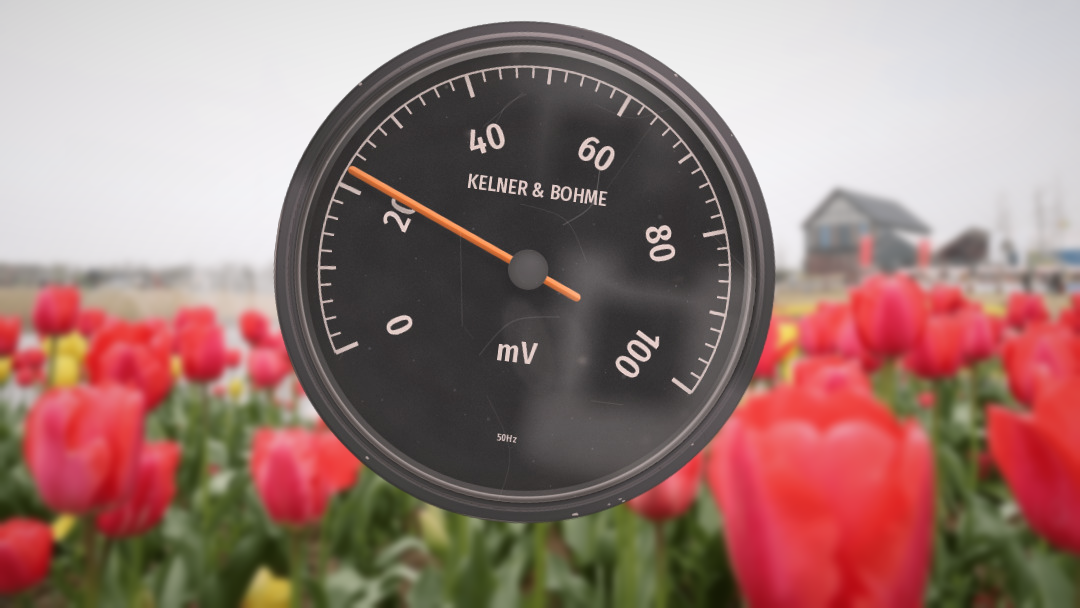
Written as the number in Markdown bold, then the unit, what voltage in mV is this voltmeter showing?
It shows **22** mV
